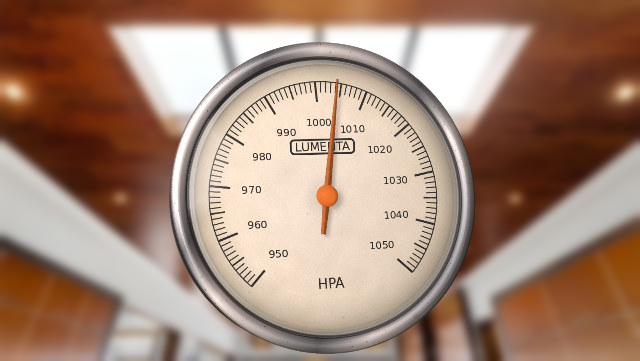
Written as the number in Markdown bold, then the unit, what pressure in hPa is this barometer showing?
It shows **1004** hPa
